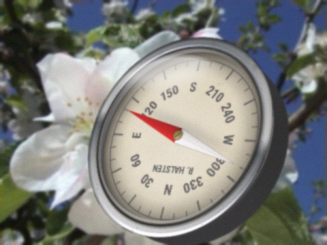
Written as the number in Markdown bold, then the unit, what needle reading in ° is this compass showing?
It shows **110** °
